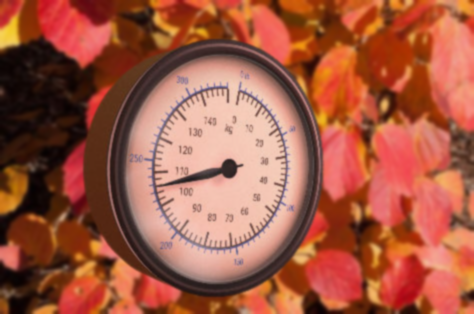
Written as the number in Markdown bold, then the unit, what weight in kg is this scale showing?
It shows **106** kg
